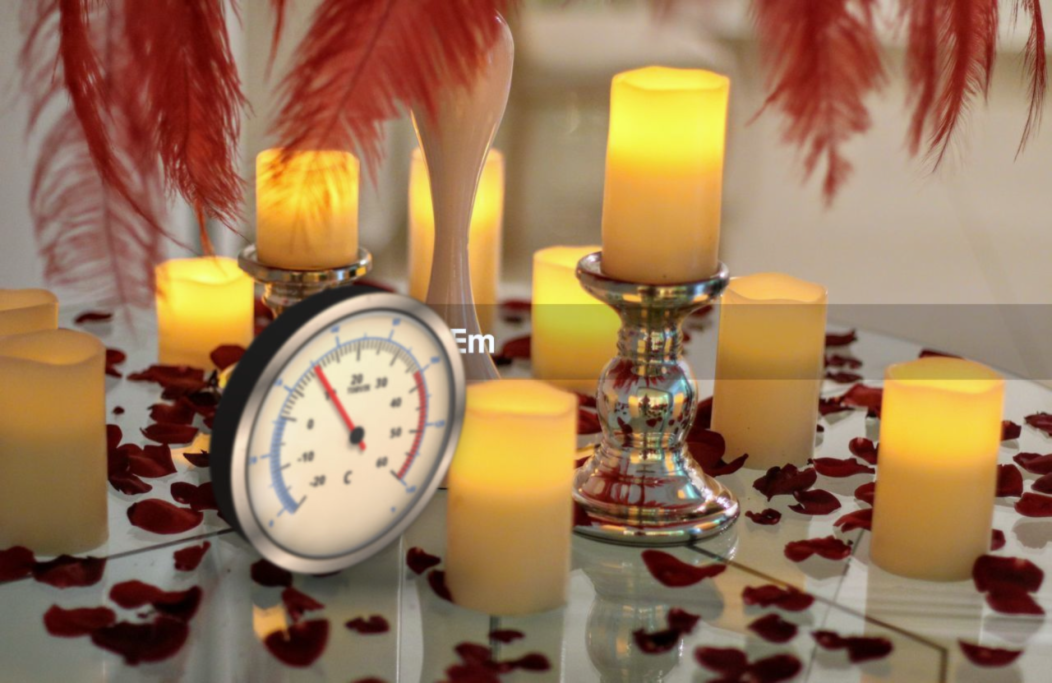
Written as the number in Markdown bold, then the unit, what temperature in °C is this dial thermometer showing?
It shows **10** °C
